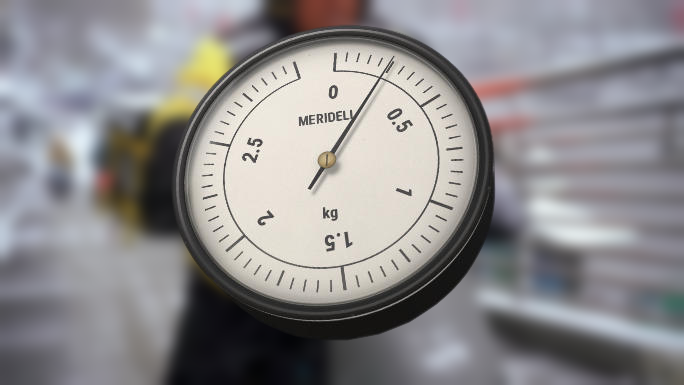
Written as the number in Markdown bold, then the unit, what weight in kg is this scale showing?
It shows **0.25** kg
